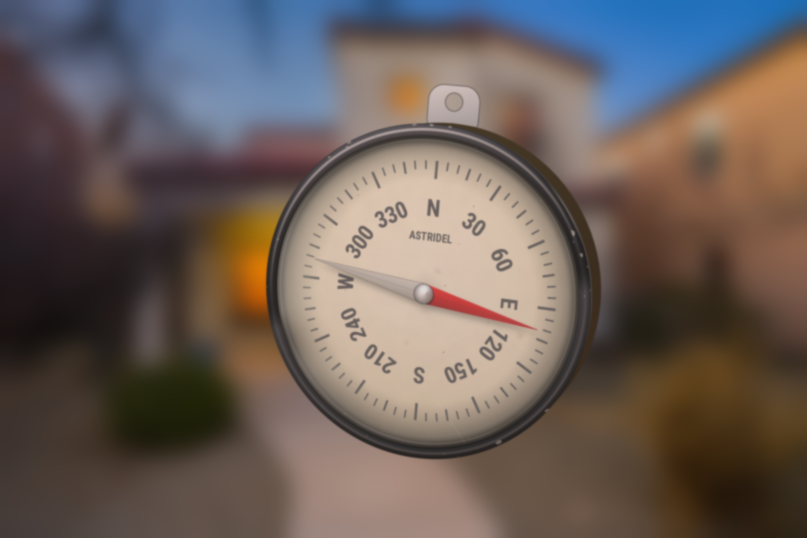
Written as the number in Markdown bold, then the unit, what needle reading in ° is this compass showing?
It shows **100** °
